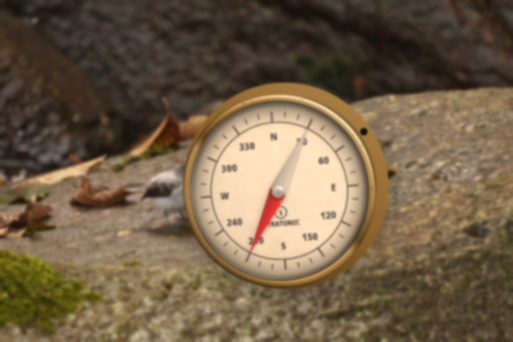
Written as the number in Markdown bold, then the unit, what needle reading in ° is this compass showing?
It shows **210** °
